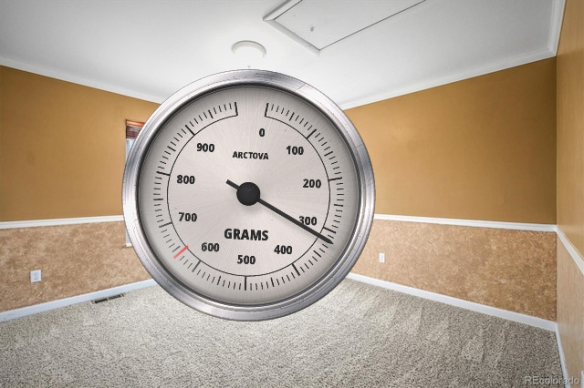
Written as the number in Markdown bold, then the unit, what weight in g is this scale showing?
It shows **320** g
